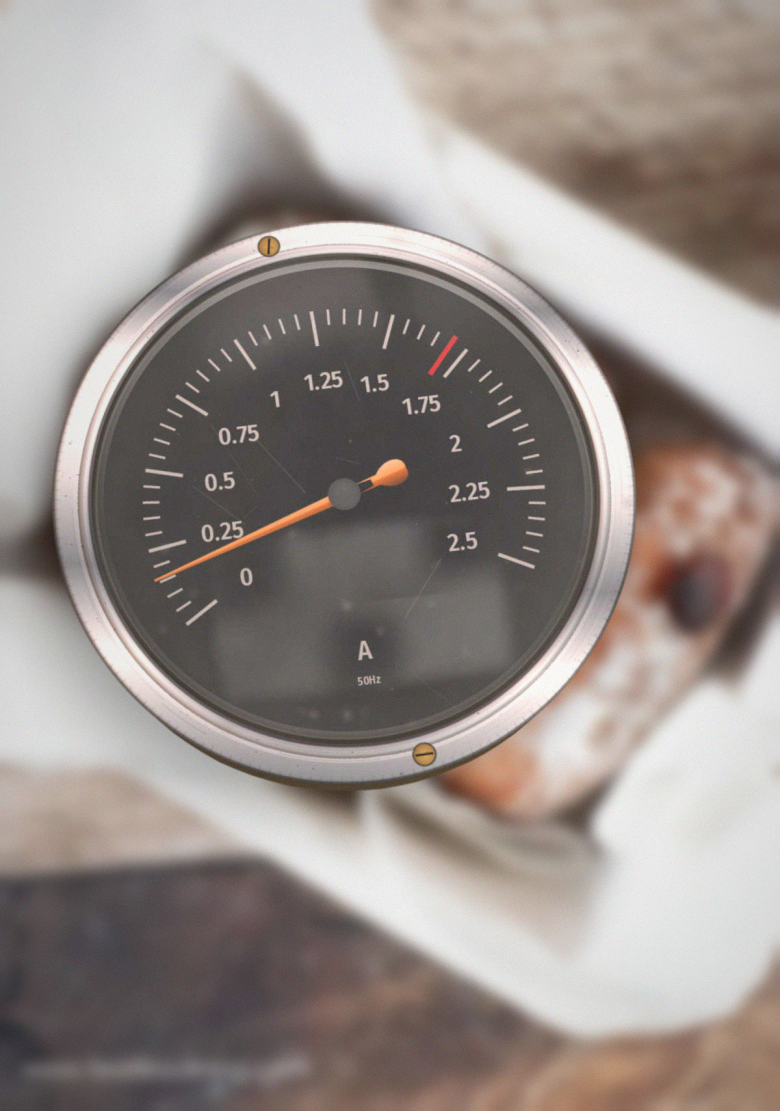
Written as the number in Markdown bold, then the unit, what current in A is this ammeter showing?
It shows **0.15** A
